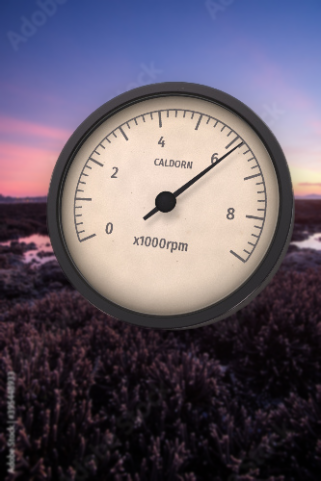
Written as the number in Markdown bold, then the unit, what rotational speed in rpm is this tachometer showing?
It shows **6200** rpm
